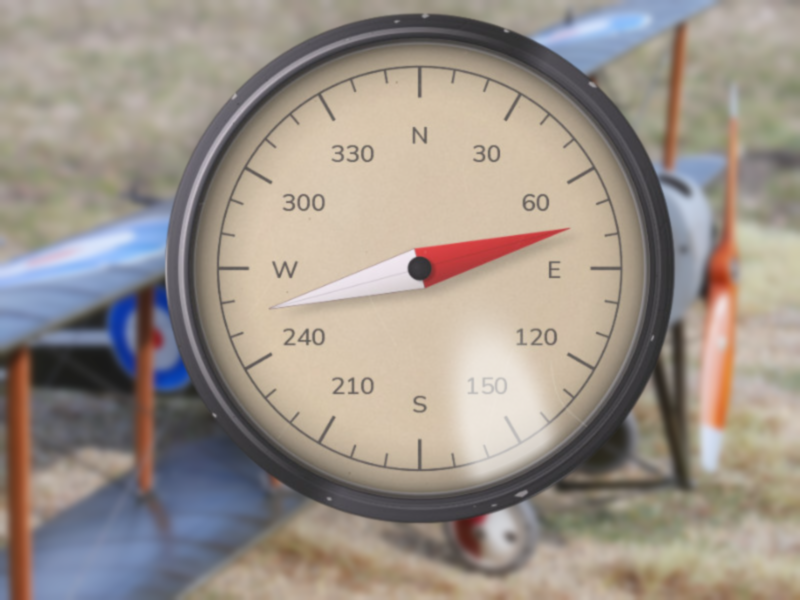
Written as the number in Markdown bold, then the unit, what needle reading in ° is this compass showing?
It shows **75** °
